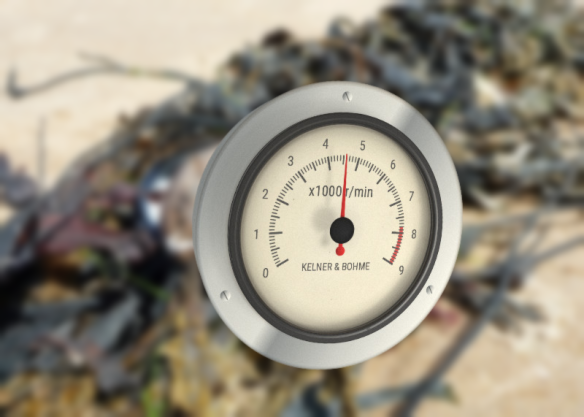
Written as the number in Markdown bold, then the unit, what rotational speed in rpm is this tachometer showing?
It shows **4500** rpm
